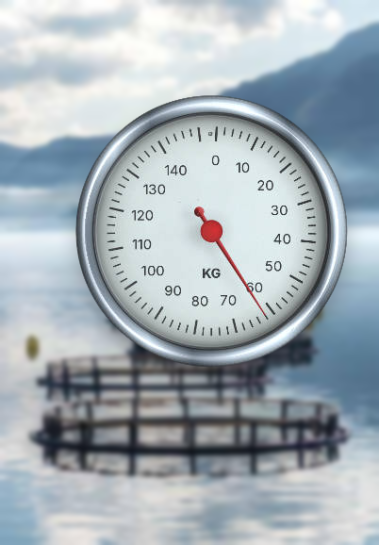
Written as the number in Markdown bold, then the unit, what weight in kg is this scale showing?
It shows **62** kg
